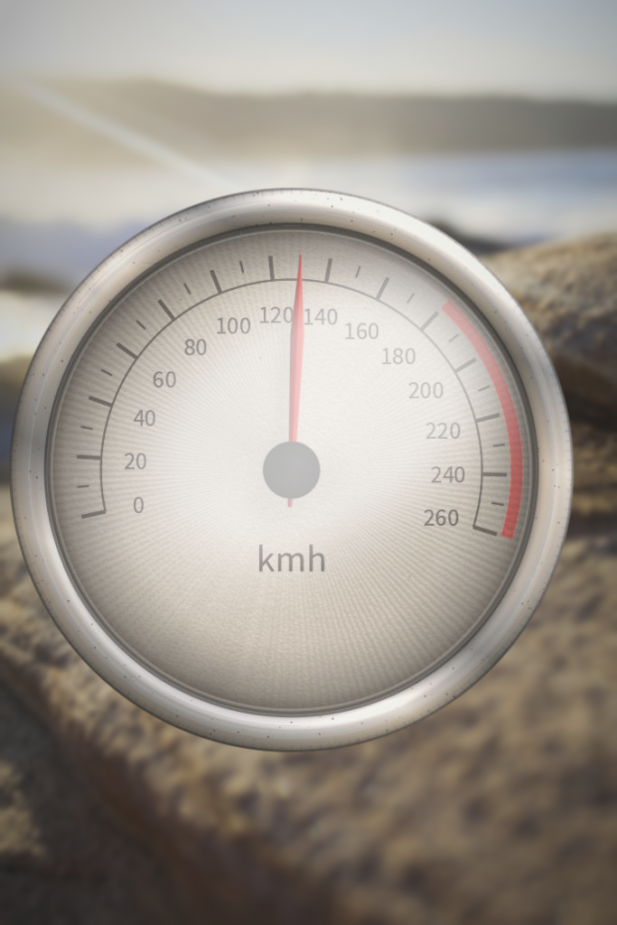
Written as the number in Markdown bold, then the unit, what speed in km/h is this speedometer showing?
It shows **130** km/h
